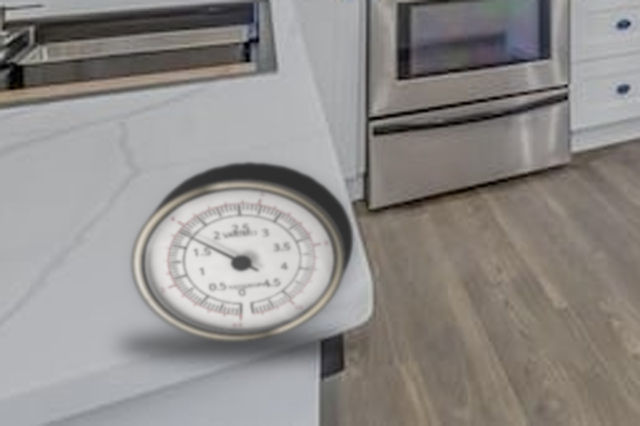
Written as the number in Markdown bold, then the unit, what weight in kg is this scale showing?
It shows **1.75** kg
